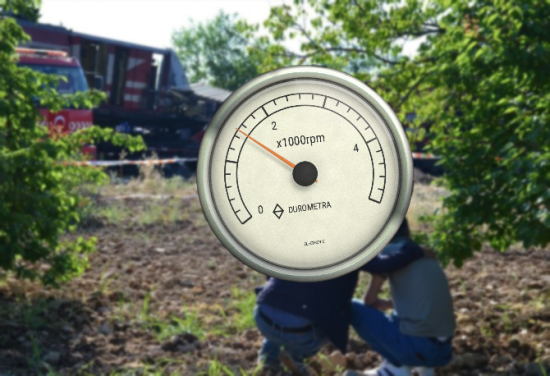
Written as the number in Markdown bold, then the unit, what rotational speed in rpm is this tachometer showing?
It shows **1500** rpm
